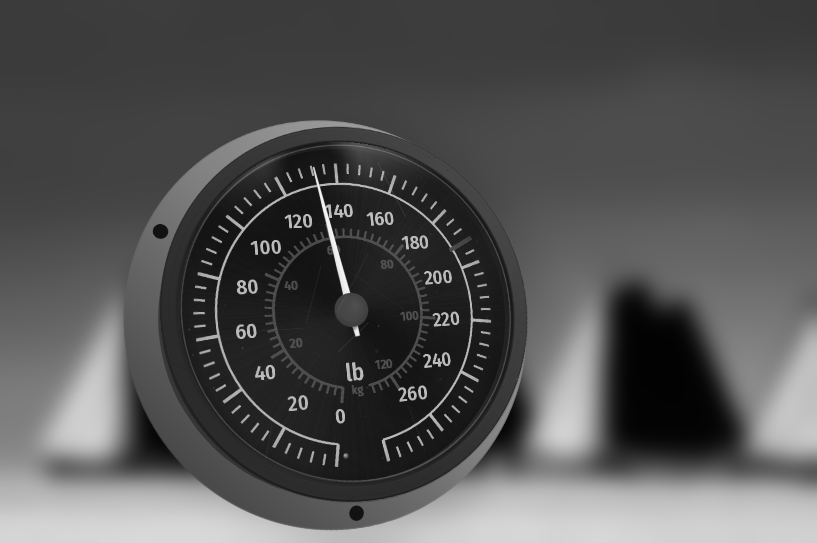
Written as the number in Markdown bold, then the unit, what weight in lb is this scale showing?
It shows **132** lb
